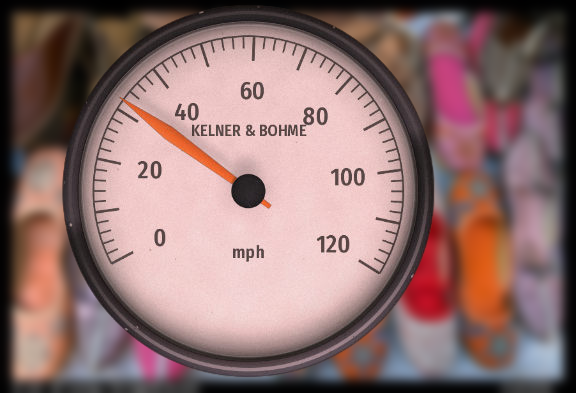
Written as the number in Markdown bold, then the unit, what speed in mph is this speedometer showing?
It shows **32** mph
